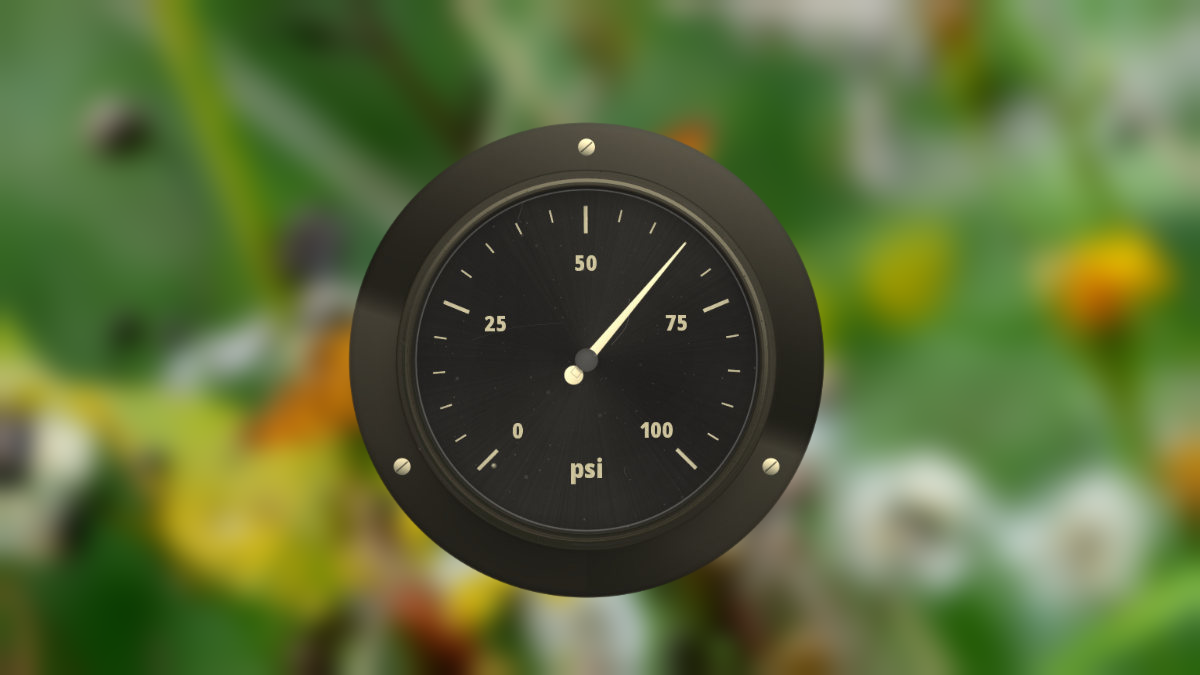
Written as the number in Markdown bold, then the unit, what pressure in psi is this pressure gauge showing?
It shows **65** psi
